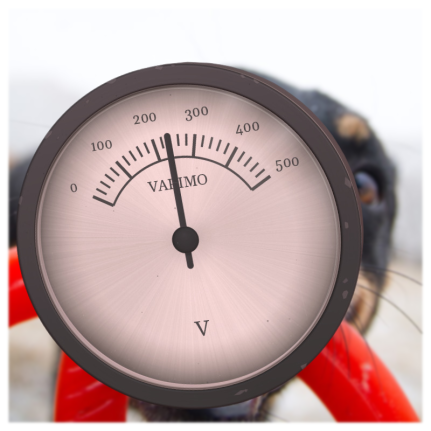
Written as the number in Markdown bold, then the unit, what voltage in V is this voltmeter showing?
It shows **240** V
